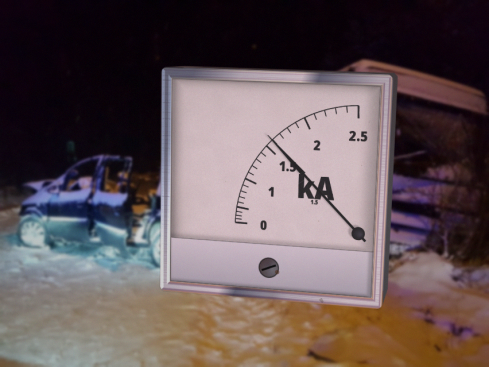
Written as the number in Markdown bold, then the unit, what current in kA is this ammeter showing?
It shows **1.6** kA
